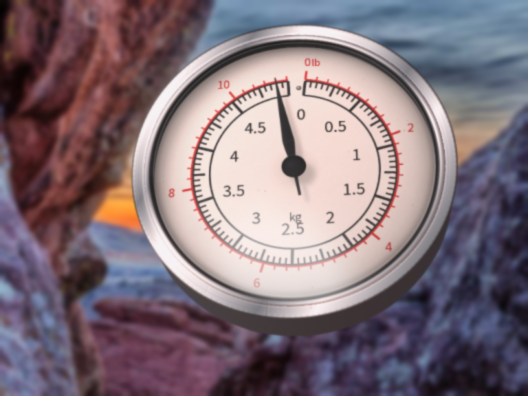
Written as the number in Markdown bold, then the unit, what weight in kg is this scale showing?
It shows **4.9** kg
